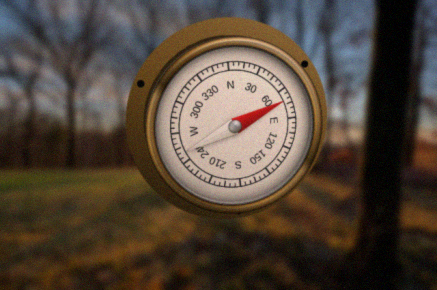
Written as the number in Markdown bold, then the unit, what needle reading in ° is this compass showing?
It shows **70** °
